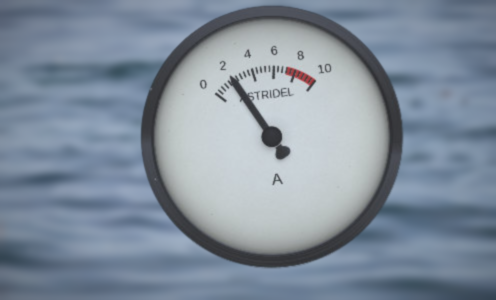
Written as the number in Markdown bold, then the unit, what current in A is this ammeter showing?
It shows **2** A
